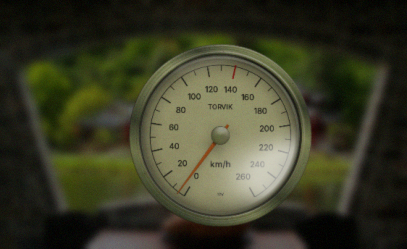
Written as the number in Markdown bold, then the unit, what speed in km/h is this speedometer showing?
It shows **5** km/h
